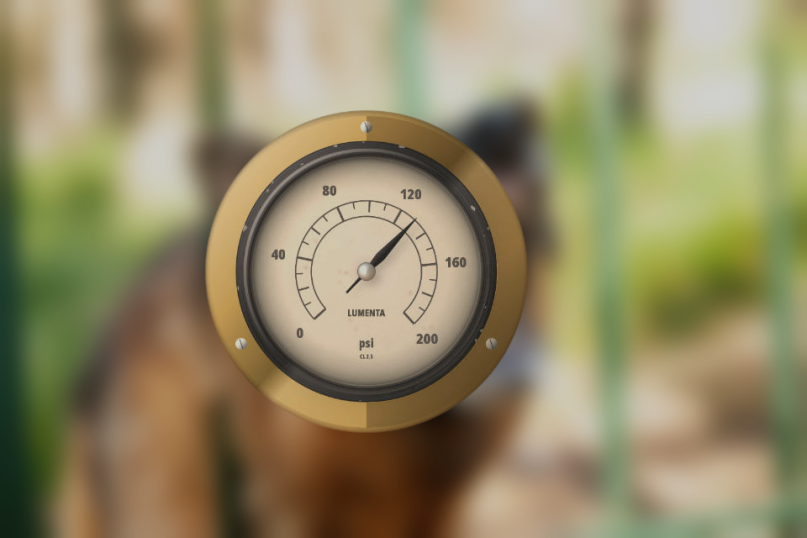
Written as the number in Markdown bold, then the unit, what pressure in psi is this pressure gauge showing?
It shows **130** psi
